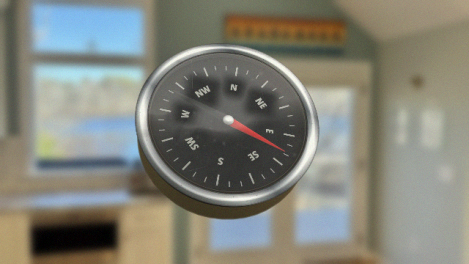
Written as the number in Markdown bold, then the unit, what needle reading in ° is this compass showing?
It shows **110** °
